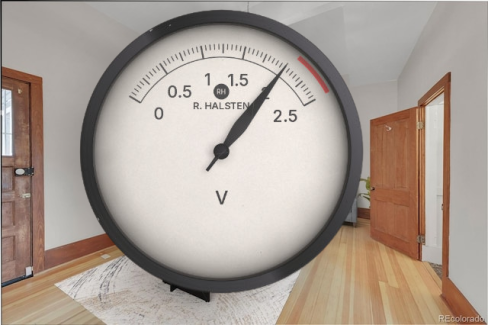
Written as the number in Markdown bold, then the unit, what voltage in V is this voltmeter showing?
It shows **2** V
